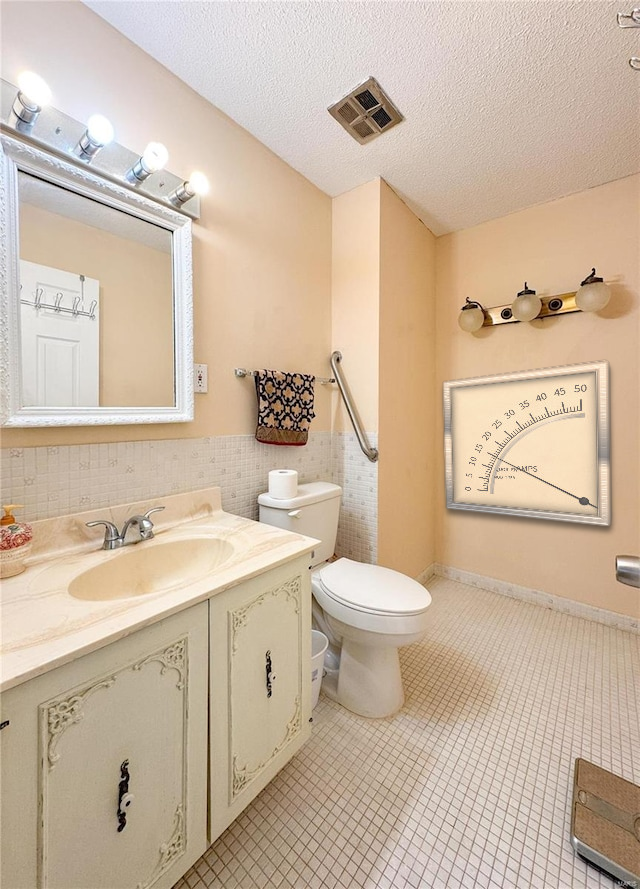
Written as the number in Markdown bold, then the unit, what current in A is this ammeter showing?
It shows **15** A
